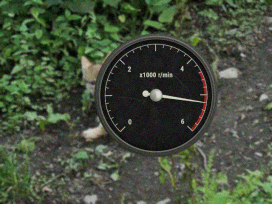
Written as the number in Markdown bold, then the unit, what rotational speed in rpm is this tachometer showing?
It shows **5200** rpm
